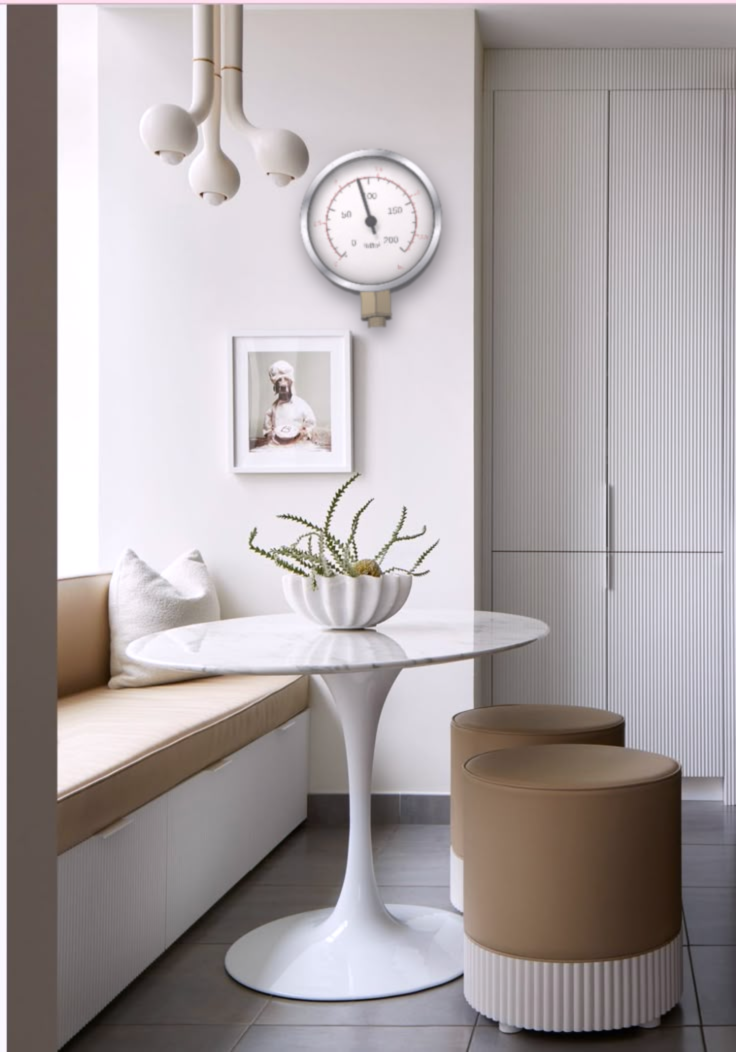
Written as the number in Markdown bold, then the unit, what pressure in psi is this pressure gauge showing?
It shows **90** psi
